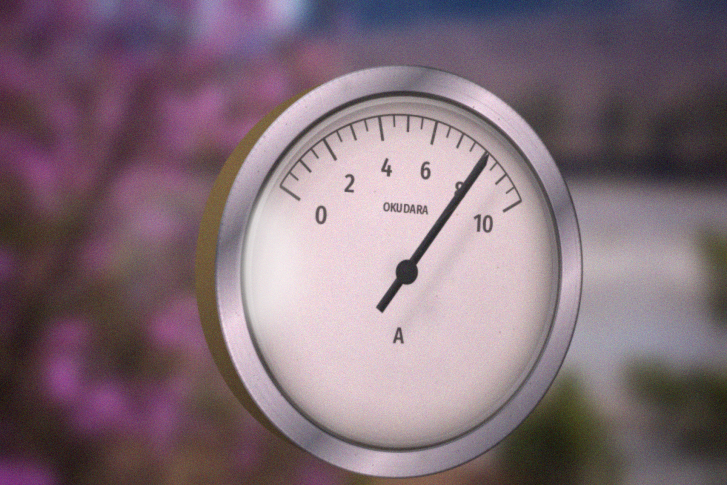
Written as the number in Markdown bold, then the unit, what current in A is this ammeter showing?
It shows **8** A
